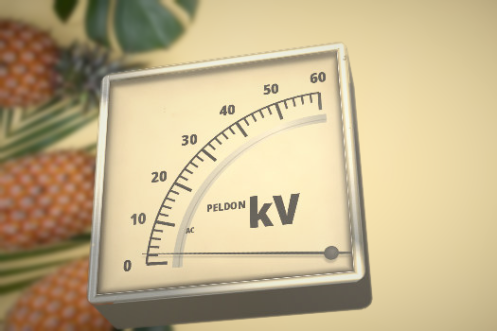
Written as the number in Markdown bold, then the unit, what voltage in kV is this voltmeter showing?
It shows **2** kV
